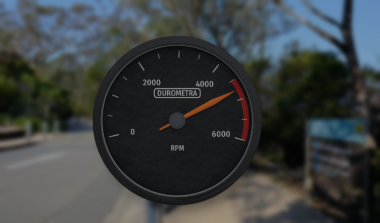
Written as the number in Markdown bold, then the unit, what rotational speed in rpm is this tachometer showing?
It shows **4750** rpm
